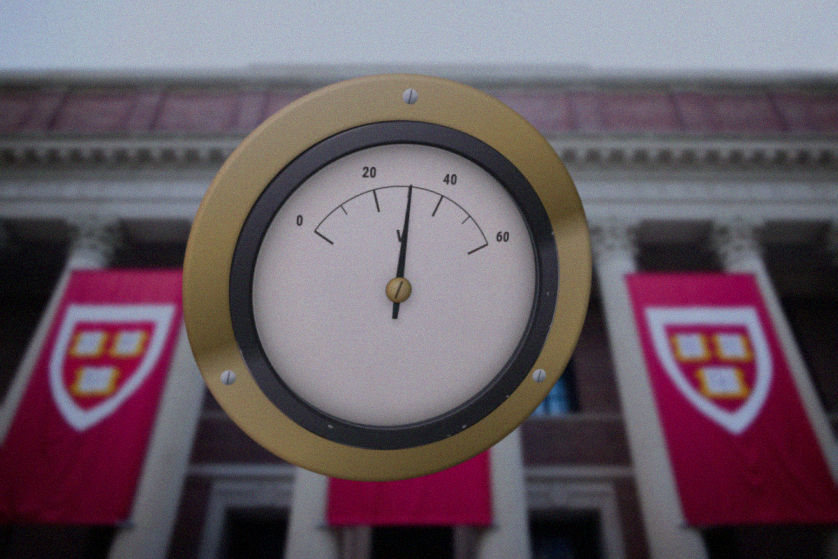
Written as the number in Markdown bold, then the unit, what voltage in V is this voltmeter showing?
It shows **30** V
